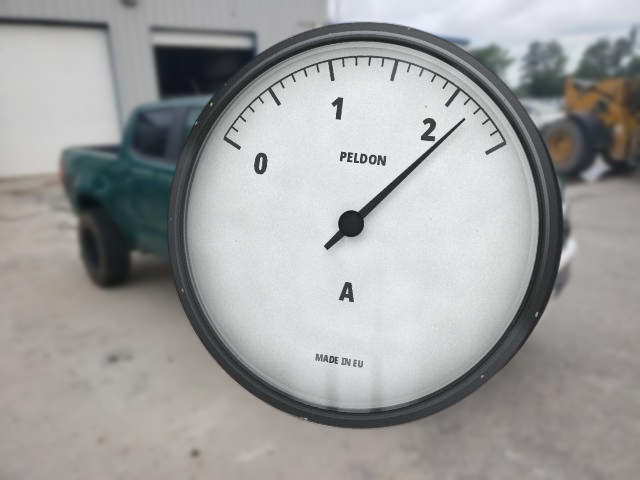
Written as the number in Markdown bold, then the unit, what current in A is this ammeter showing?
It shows **2.2** A
